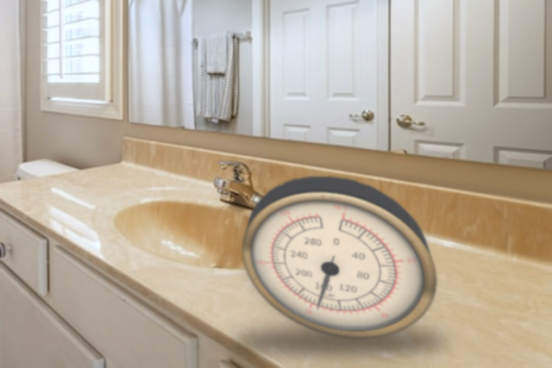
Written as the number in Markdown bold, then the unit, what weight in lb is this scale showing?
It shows **160** lb
